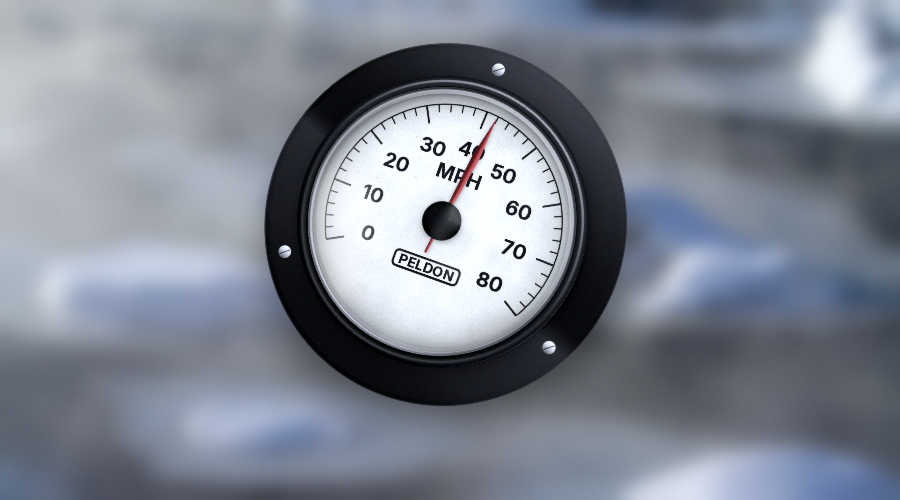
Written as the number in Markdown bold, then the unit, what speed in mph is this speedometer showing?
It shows **42** mph
